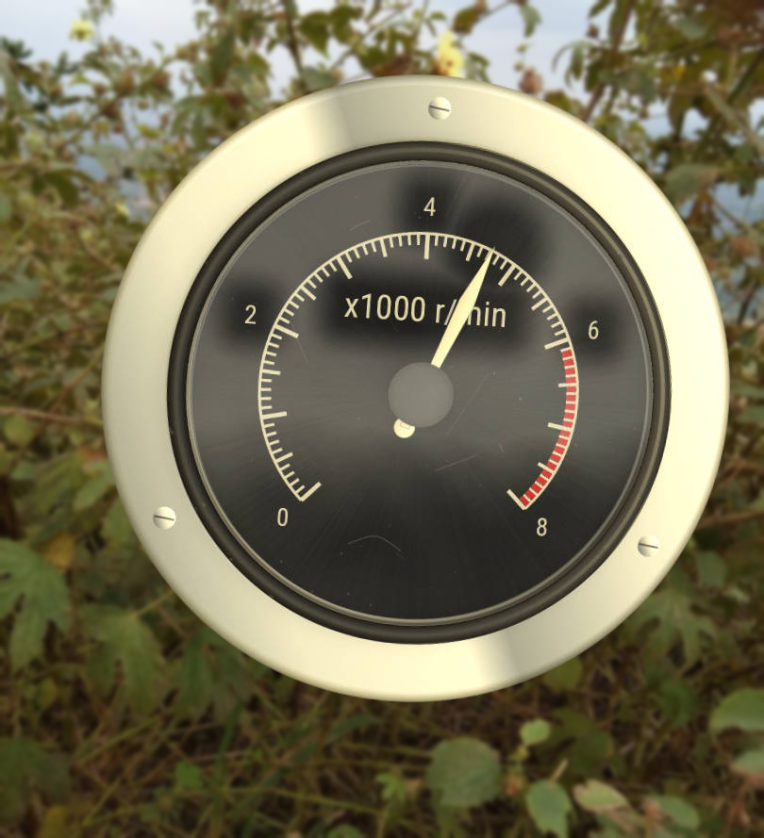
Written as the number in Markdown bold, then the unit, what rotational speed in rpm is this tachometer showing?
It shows **4700** rpm
